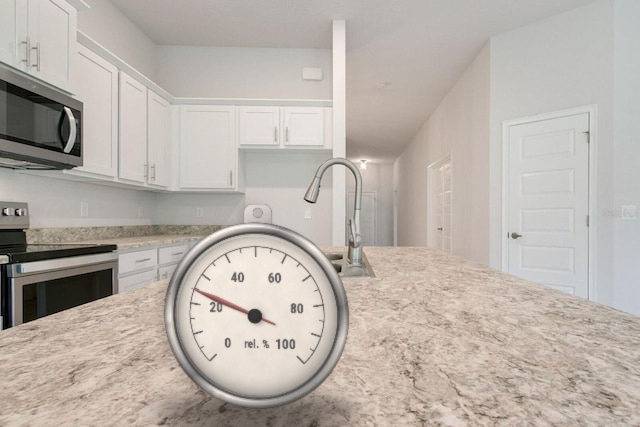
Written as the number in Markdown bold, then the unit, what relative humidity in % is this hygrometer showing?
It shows **25** %
